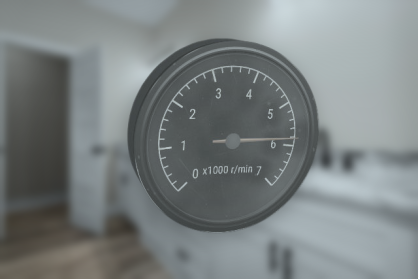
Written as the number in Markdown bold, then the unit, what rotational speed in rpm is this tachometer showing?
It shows **5800** rpm
